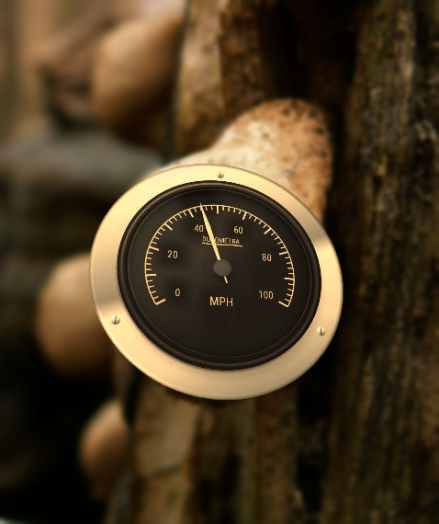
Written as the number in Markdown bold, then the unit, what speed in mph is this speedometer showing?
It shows **44** mph
